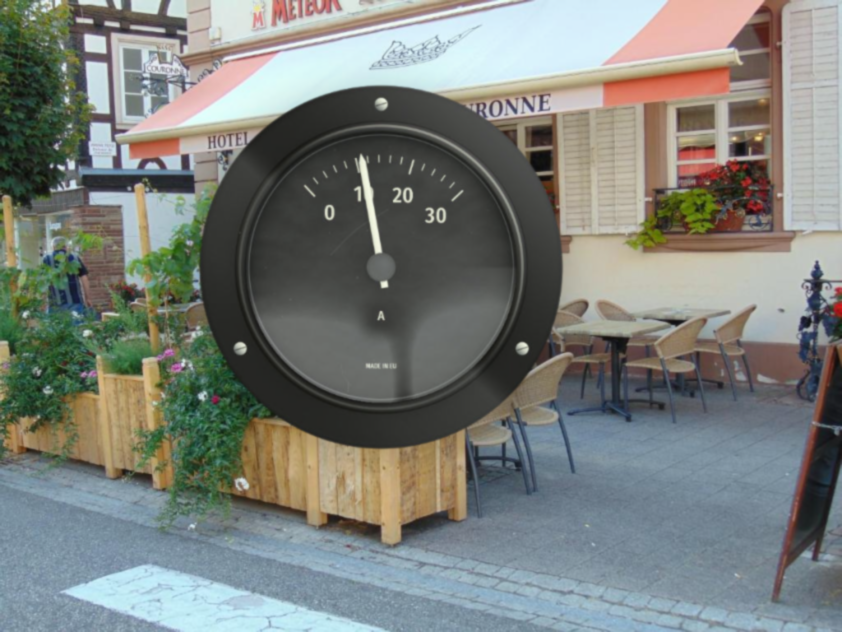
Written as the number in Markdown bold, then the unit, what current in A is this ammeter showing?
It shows **11** A
